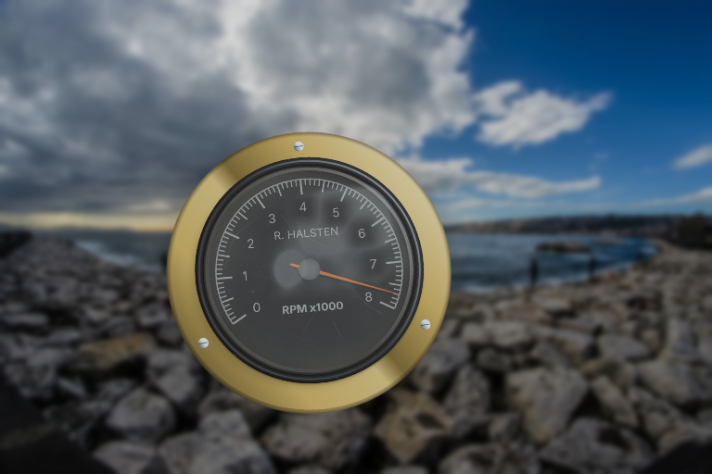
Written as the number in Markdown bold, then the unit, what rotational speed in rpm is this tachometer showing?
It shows **7700** rpm
